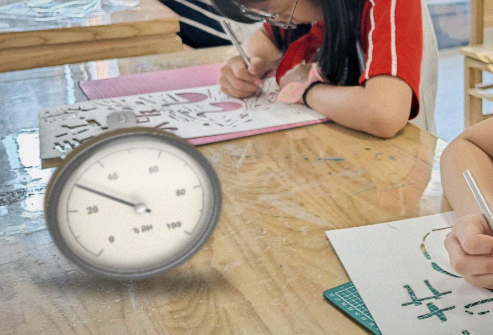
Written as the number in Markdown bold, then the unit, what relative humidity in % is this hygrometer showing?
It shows **30** %
